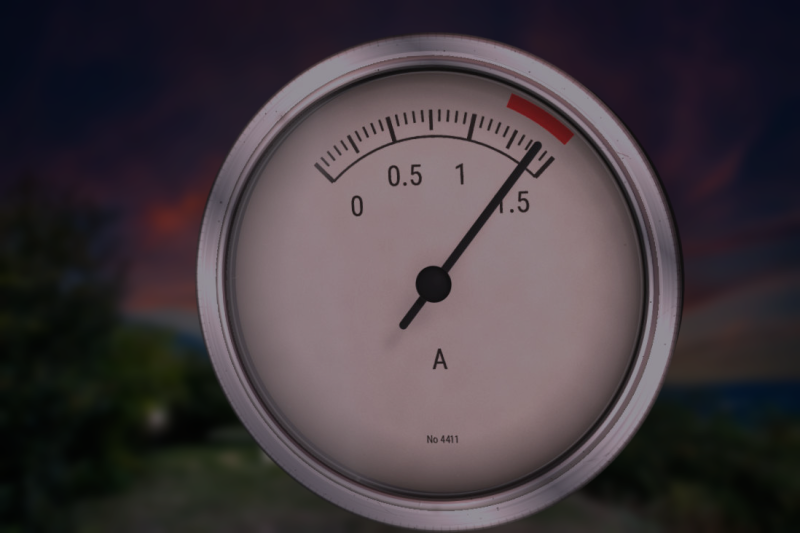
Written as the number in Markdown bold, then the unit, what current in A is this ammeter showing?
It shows **1.4** A
